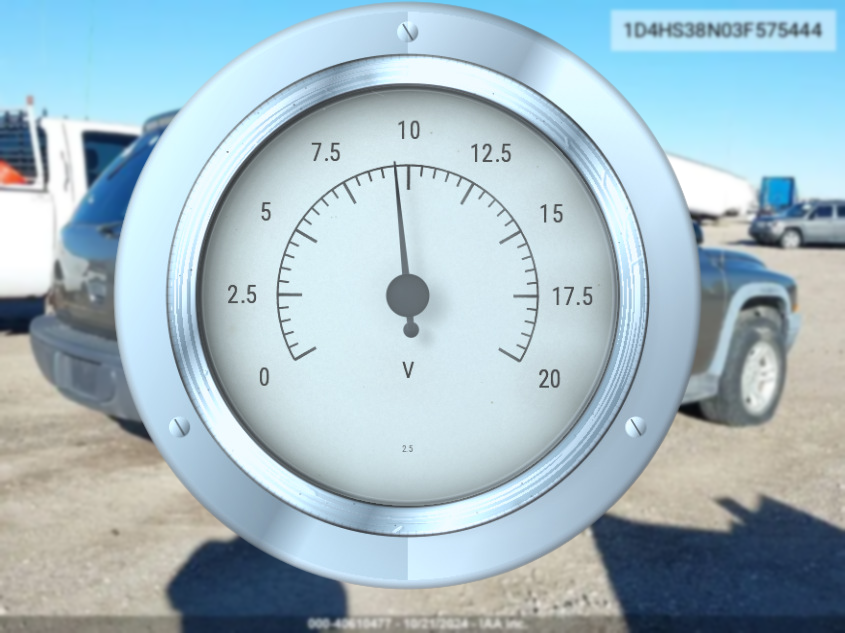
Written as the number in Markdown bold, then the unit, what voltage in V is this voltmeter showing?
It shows **9.5** V
